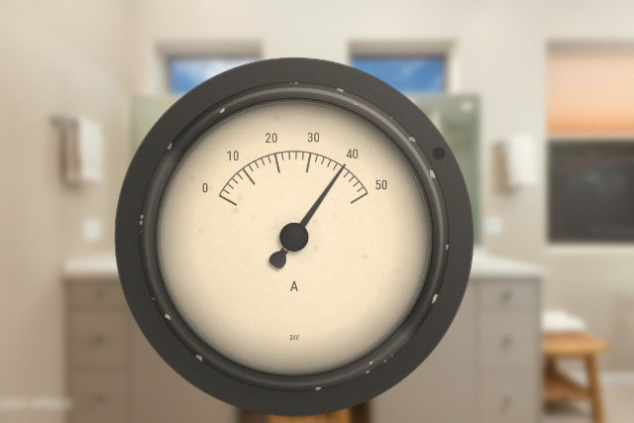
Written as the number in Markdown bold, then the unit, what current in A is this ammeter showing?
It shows **40** A
